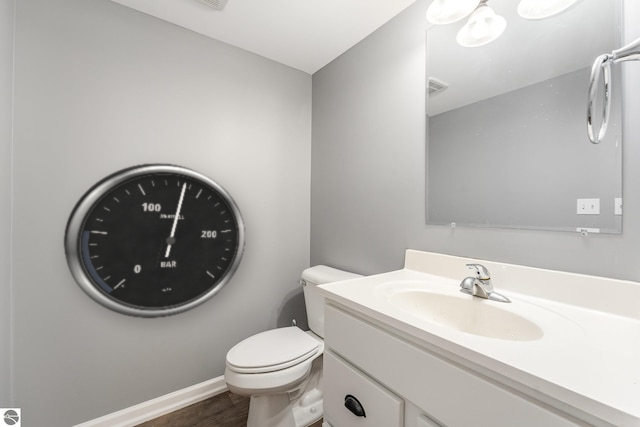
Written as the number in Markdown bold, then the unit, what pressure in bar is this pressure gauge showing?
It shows **135** bar
